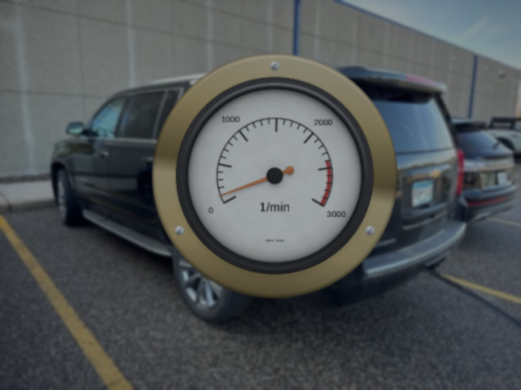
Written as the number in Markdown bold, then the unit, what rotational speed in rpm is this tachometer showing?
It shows **100** rpm
